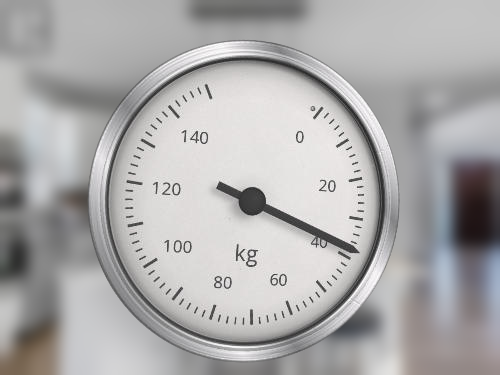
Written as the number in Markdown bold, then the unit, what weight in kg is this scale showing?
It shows **38** kg
